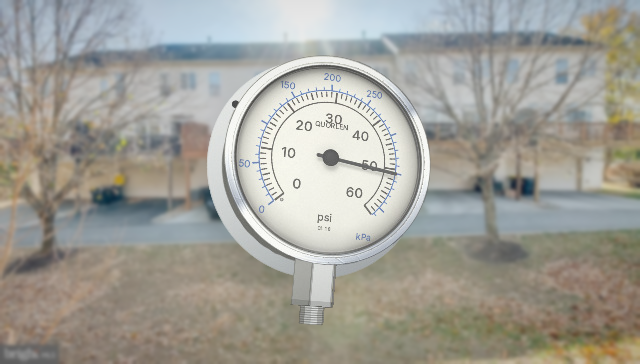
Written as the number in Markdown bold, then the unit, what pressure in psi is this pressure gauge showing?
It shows **51** psi
